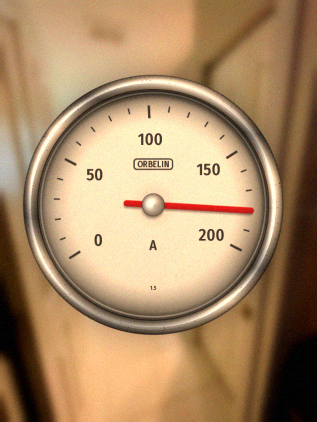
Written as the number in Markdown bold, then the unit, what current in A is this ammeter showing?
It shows **180** A
